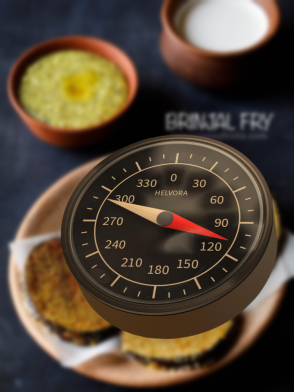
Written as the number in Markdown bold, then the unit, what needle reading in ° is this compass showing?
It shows **110** °
